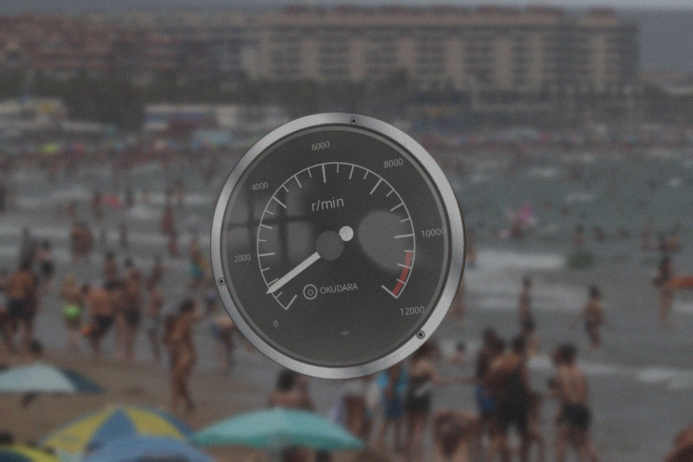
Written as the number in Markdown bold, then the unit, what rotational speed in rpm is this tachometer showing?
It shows **750** rpm
